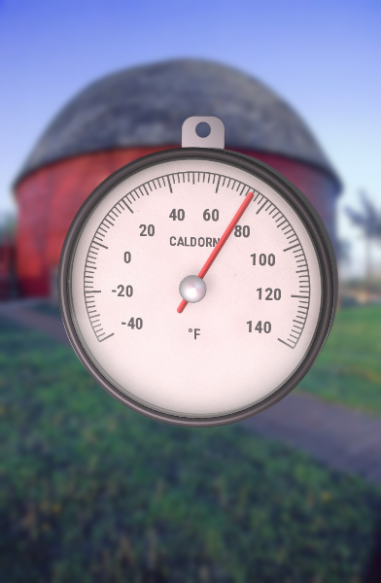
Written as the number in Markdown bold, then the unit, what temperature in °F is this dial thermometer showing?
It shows **74** °F
